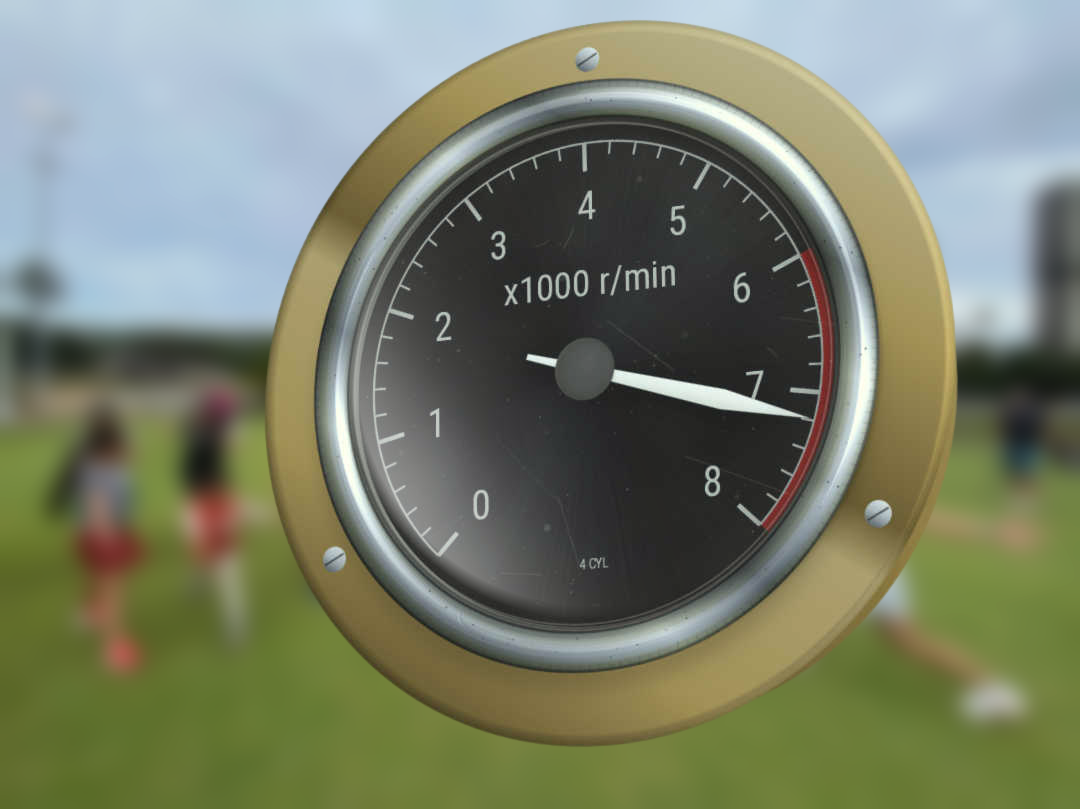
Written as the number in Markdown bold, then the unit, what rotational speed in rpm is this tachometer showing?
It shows **7200** rpm
